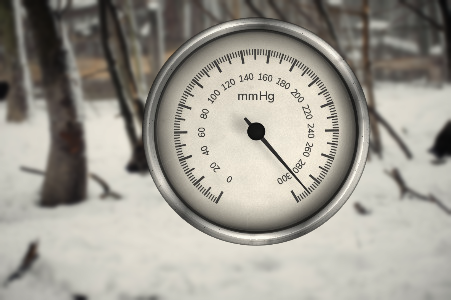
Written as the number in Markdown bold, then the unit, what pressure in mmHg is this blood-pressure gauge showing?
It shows **290** mmHg
